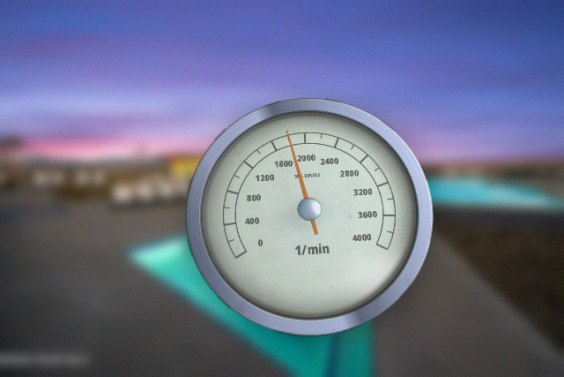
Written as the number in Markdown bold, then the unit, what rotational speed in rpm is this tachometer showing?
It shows **1800** rpm
